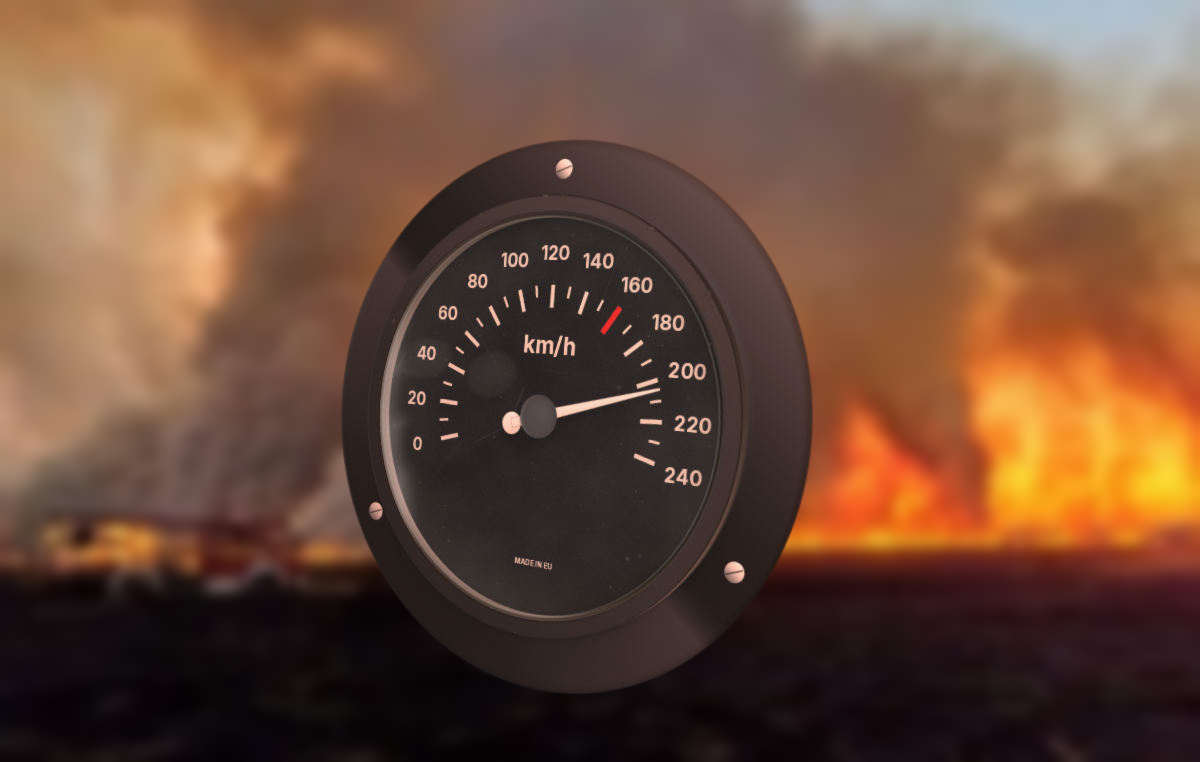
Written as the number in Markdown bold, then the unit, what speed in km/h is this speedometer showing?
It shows **205** km/h
